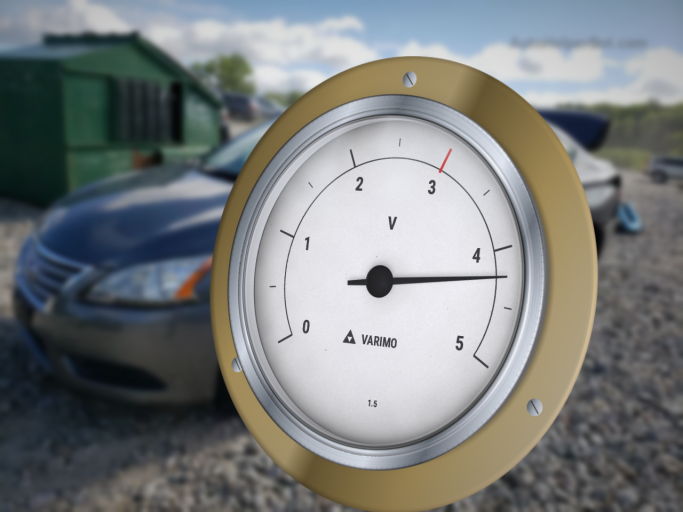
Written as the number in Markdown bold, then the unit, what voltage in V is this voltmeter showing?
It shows **4.25** V
